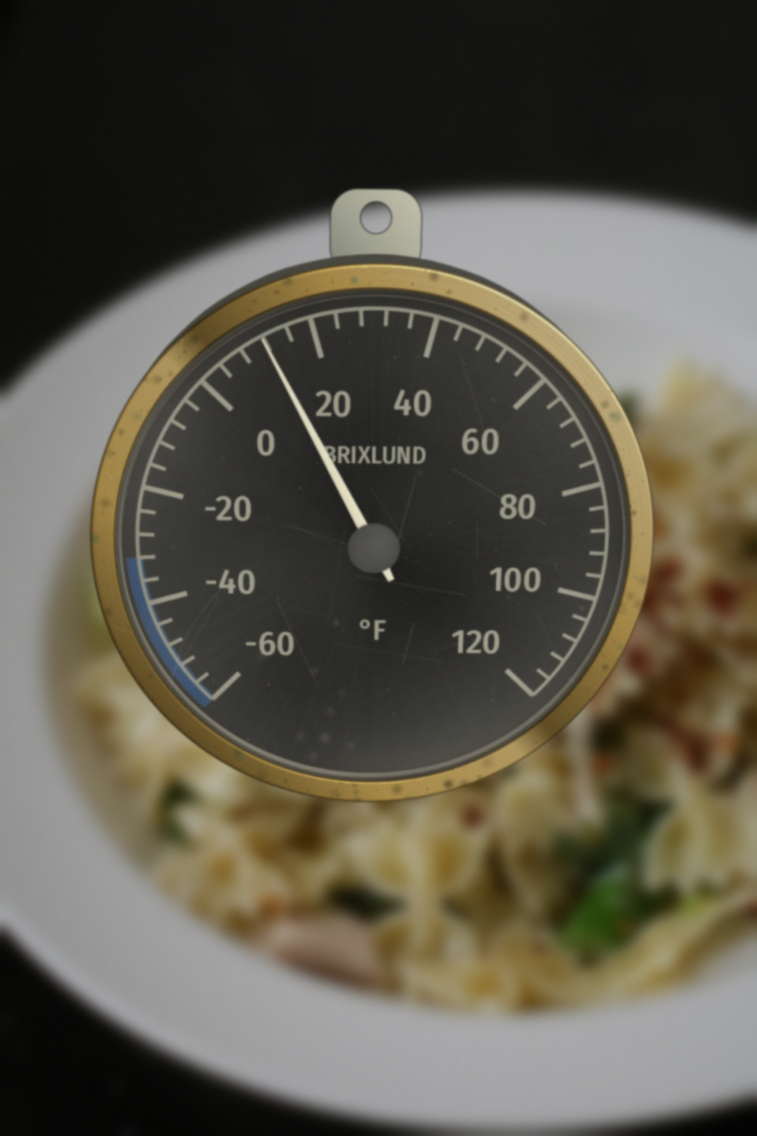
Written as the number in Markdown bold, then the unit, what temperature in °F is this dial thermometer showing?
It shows **12** °F
